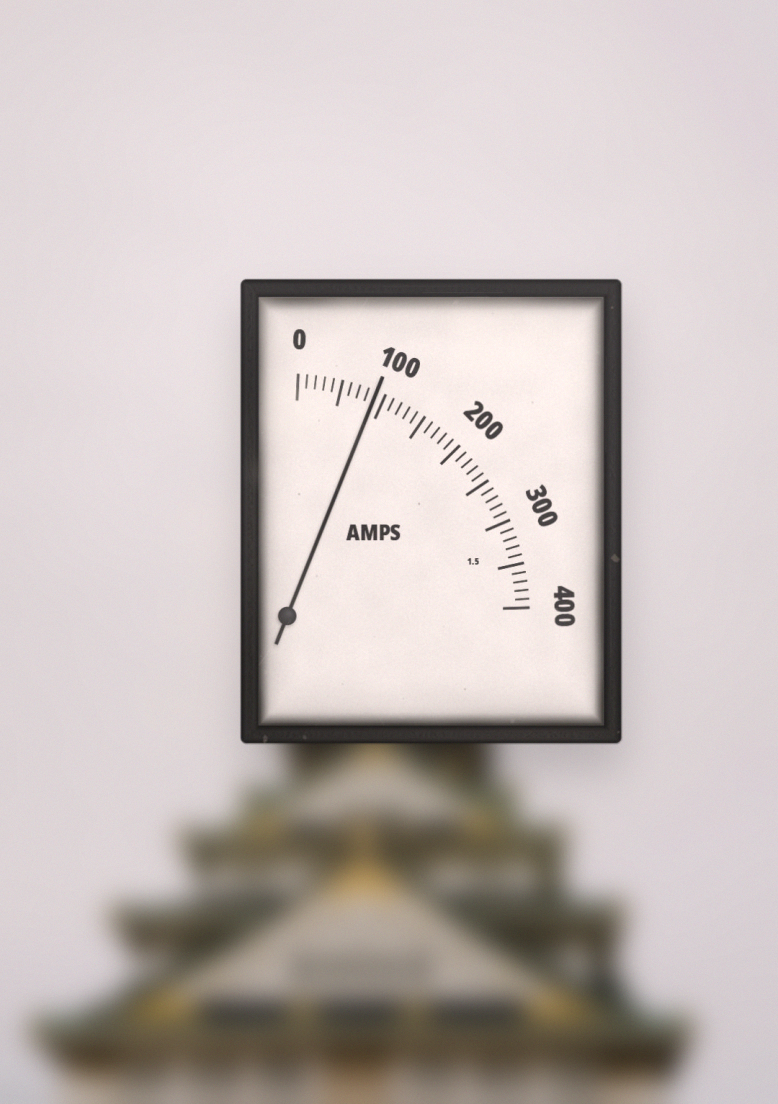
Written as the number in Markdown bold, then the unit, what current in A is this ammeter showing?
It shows **90** A
